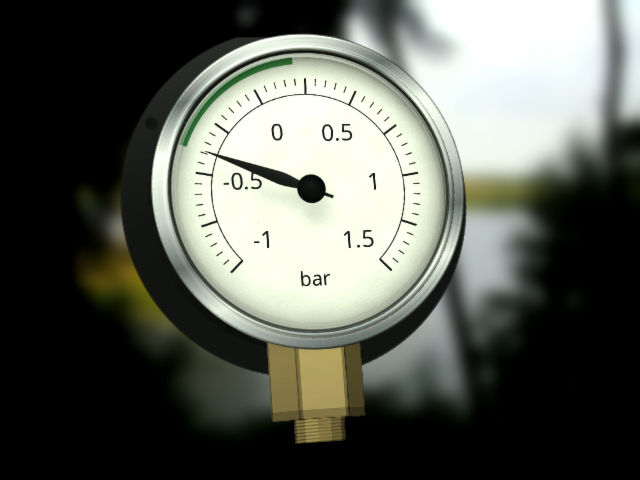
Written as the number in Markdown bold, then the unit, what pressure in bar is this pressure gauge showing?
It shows **-0.4** bar
